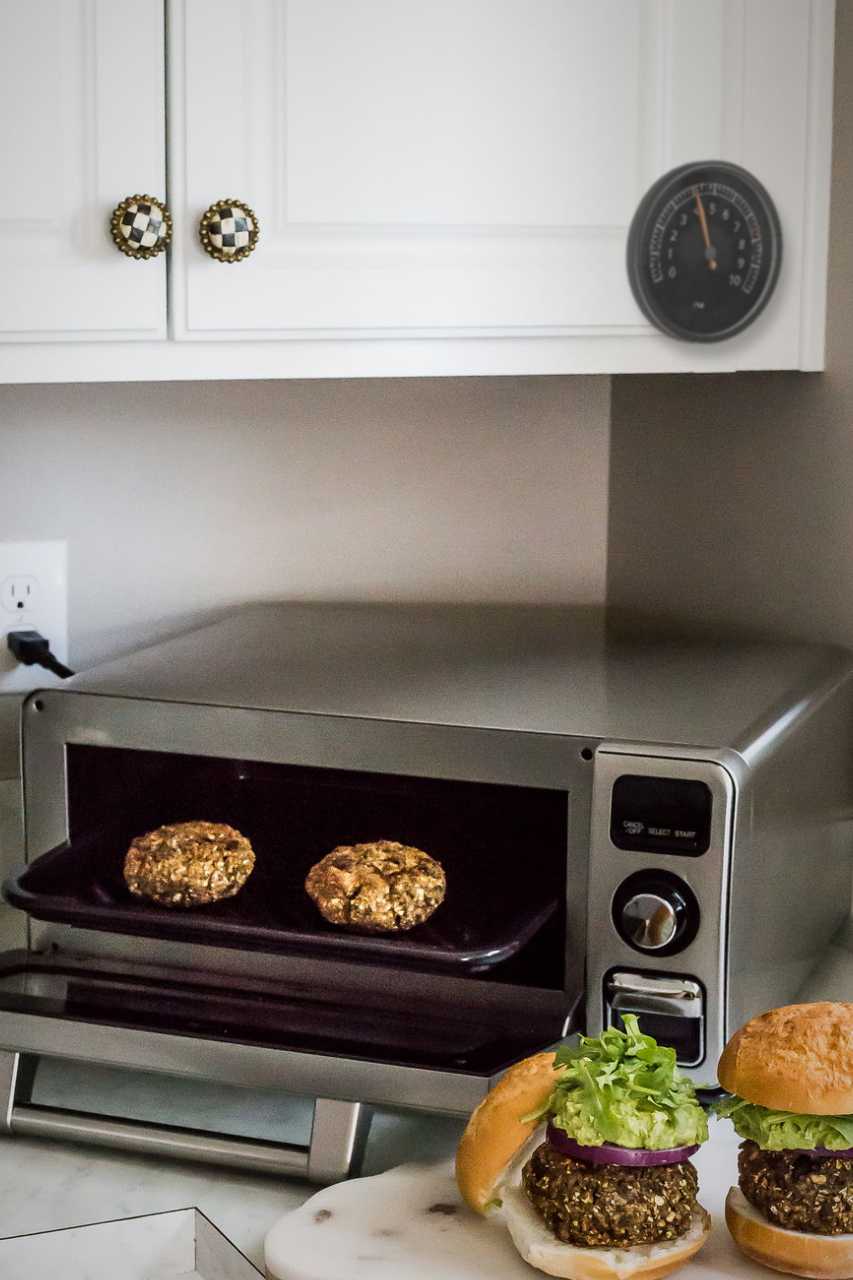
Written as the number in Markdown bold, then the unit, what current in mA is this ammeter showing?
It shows **4** mA
